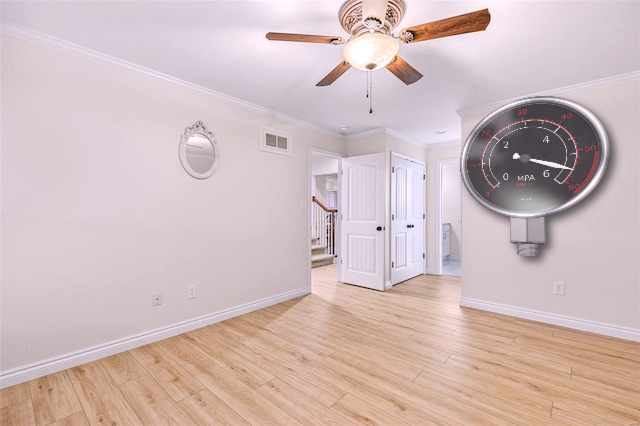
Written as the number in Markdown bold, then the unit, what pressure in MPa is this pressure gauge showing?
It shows **5.5** MPa
